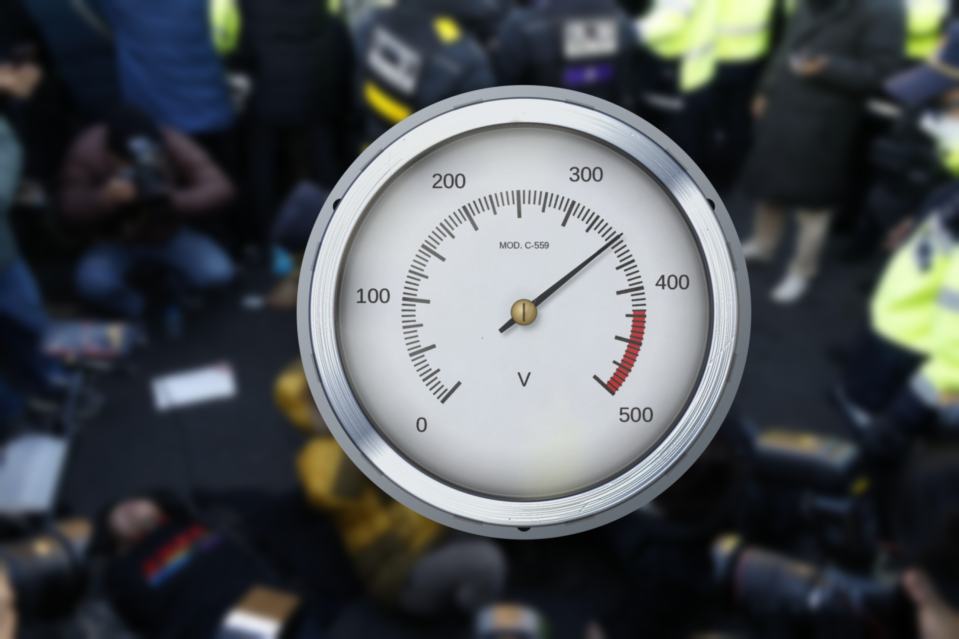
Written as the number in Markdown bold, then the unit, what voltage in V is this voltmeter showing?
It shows **350** V
